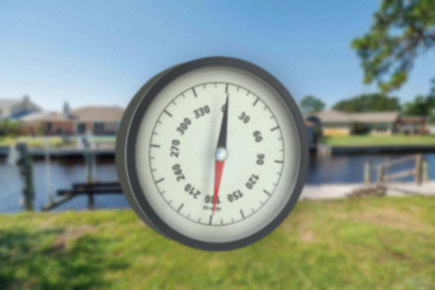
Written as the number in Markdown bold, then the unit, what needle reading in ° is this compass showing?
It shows **180** °
